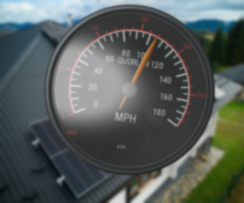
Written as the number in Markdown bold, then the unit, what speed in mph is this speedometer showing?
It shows **105** mph
